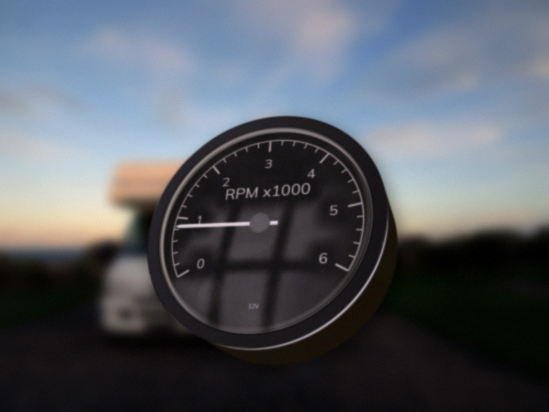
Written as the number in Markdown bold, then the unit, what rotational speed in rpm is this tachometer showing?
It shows **800** rpm
